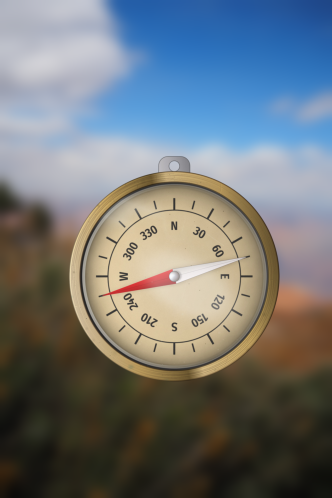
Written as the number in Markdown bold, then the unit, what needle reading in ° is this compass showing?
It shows **255** °
